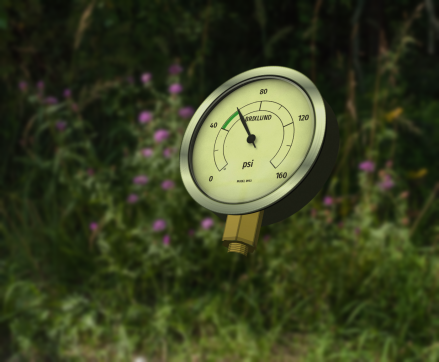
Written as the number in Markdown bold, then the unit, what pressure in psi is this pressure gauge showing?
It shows **60** psi
